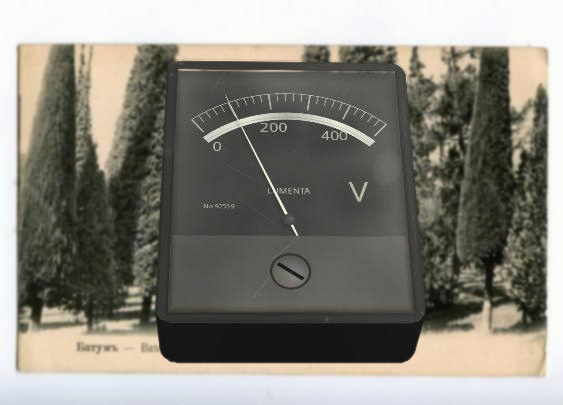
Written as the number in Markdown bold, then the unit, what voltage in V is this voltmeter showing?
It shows **100** V
